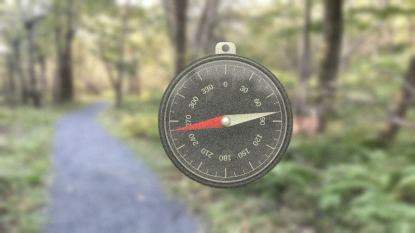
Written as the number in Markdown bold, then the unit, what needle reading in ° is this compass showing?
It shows **260** °
